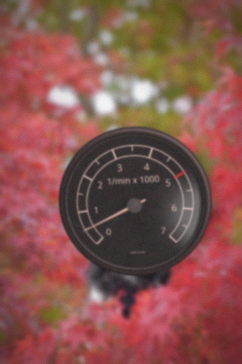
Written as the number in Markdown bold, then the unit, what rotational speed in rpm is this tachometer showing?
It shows **500** rpm
